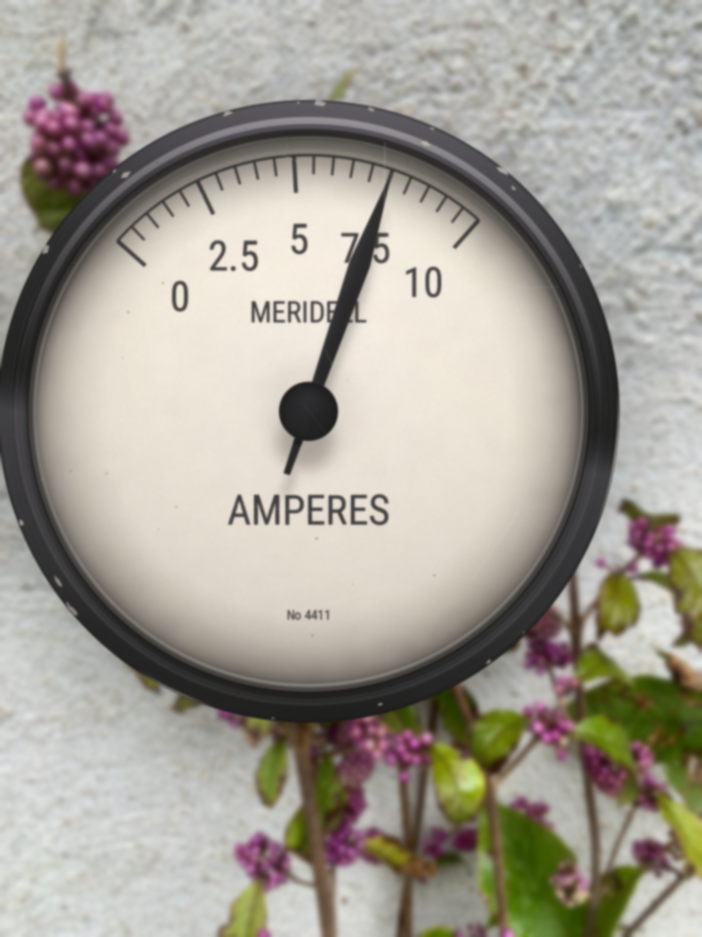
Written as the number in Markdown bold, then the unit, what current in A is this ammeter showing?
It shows **7.5** A
